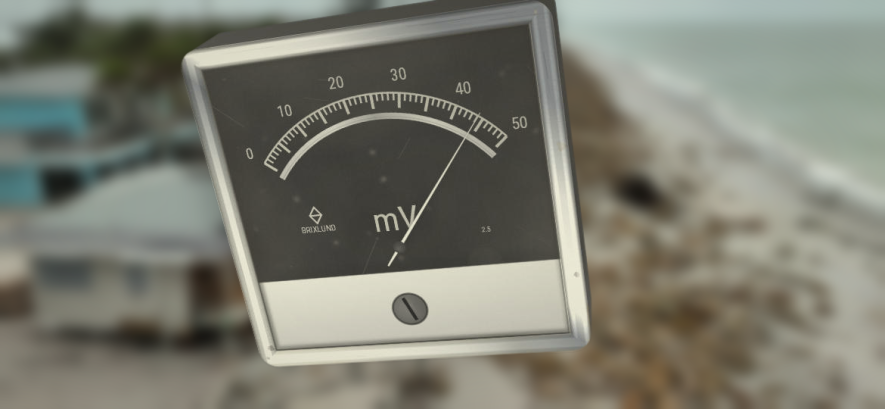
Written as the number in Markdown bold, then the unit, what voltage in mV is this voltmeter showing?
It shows **44** mV
